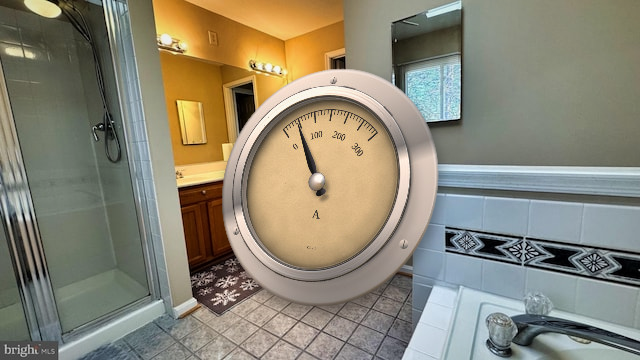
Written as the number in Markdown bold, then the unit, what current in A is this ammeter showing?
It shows **50** A
